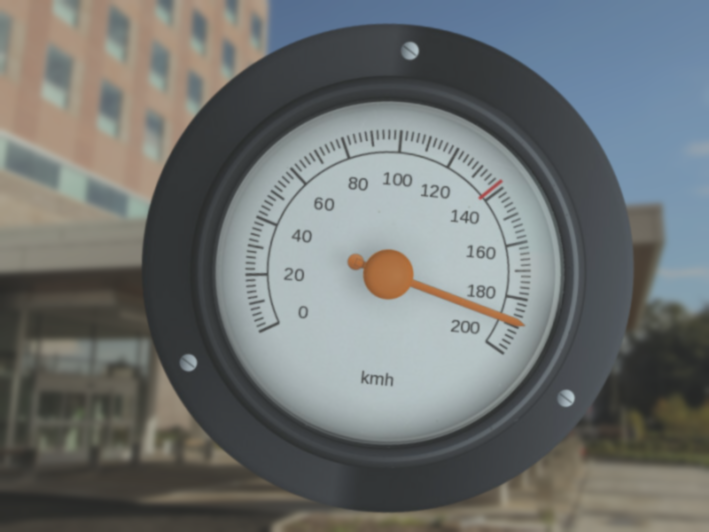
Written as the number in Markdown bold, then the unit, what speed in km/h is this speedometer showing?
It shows **188** km/h
